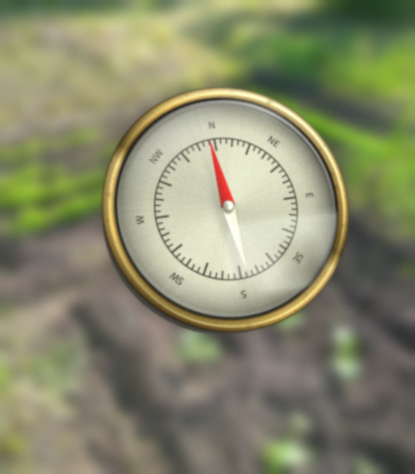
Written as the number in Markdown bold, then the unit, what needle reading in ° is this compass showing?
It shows **355** °
